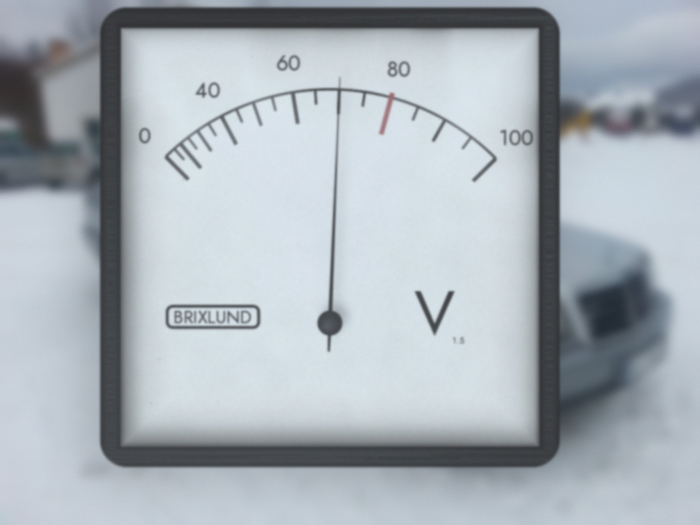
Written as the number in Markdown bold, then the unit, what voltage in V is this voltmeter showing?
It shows **70** V
